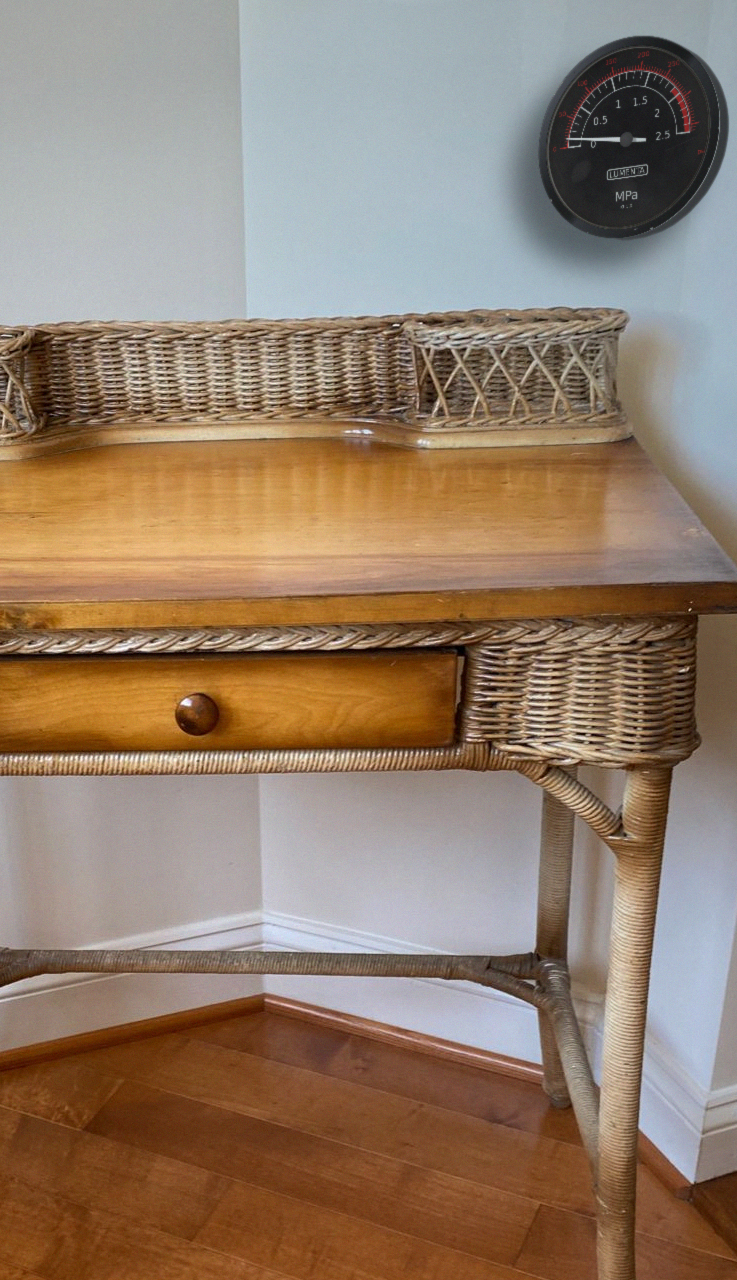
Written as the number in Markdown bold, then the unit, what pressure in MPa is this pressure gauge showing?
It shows **0.1** MPa
